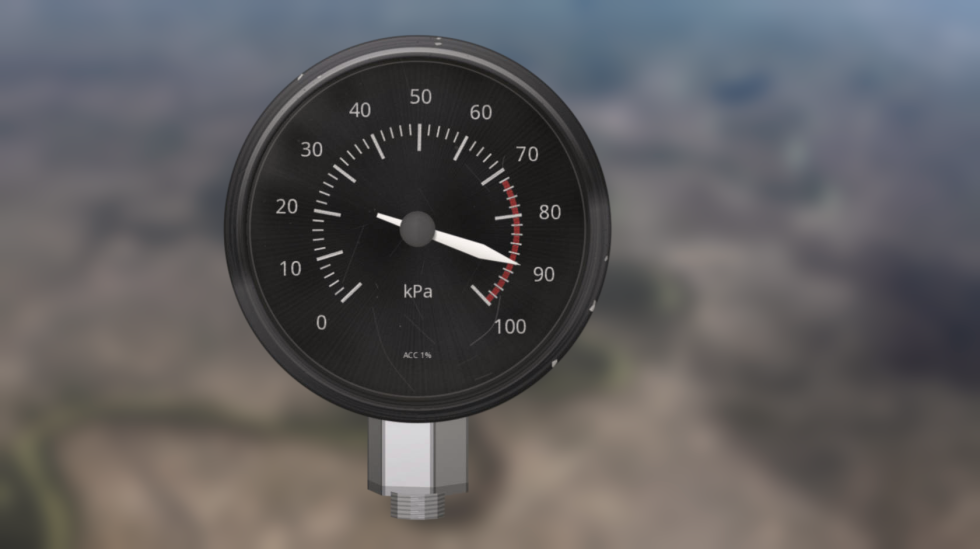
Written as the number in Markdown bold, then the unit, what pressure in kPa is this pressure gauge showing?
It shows **90** kPa
